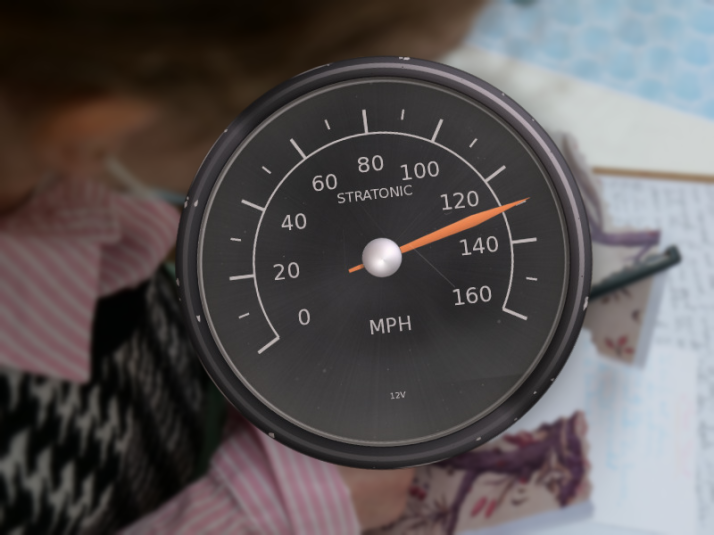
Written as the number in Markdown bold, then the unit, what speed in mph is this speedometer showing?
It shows **130** mph
